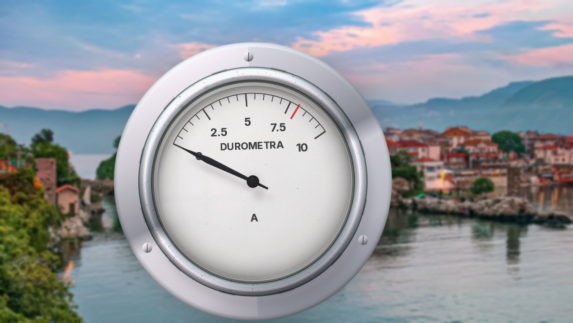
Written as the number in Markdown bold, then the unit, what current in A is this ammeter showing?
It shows **0** A
